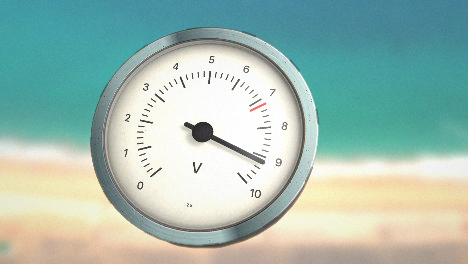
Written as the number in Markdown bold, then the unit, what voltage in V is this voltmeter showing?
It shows **9.2** V
